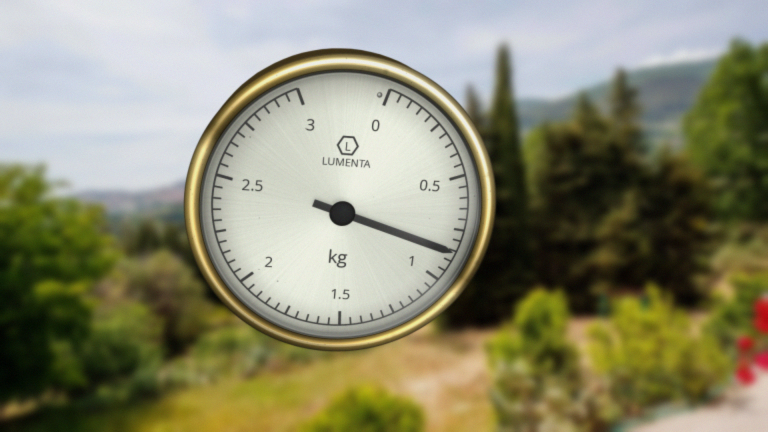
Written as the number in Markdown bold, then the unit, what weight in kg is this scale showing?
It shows **0.85** kg
